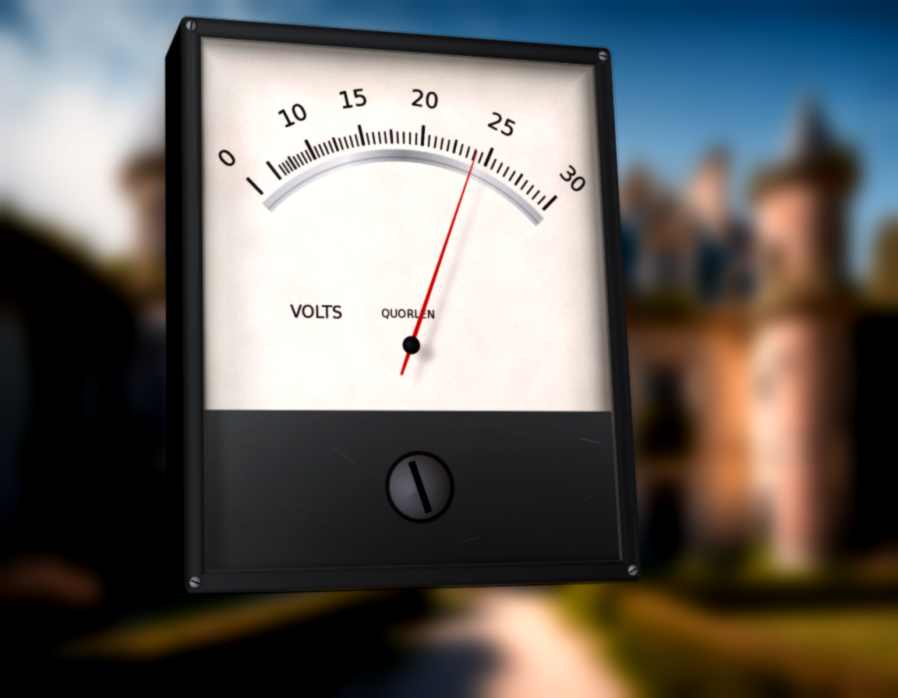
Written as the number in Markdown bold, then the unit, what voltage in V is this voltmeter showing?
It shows **24** V
